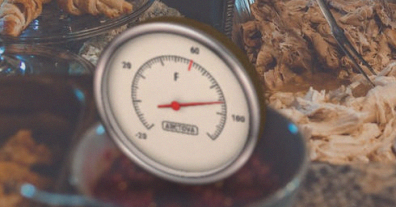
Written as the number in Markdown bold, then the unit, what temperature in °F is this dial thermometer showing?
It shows **90** °F
